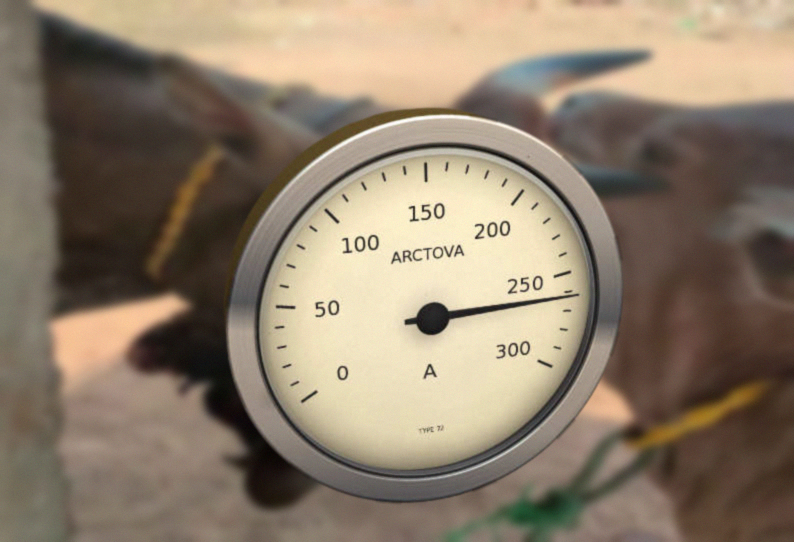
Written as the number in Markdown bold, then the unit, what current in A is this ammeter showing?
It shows **260** A
